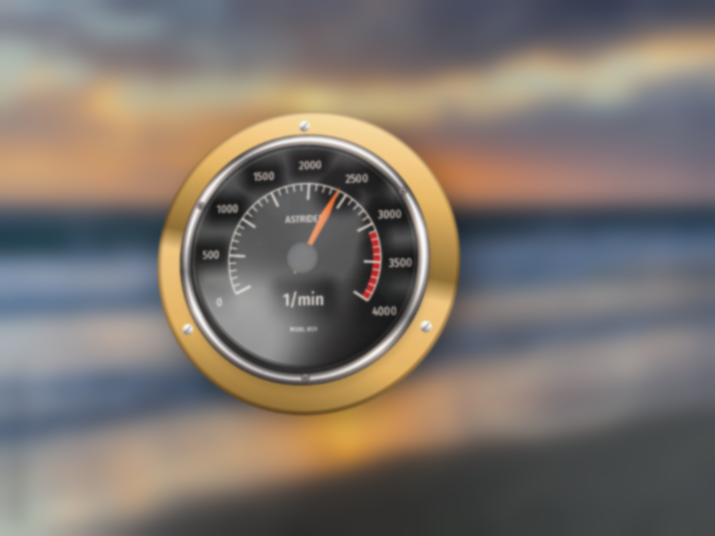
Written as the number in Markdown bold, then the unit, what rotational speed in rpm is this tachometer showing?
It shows **2400** rpm
